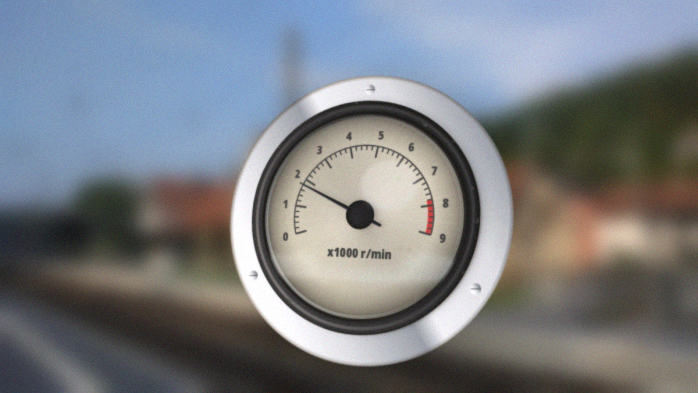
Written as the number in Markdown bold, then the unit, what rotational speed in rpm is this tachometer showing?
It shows **1800** rpm
